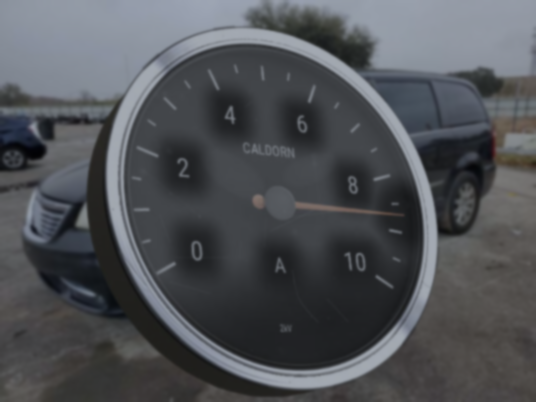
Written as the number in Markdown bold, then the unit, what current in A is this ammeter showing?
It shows **8.75** A
